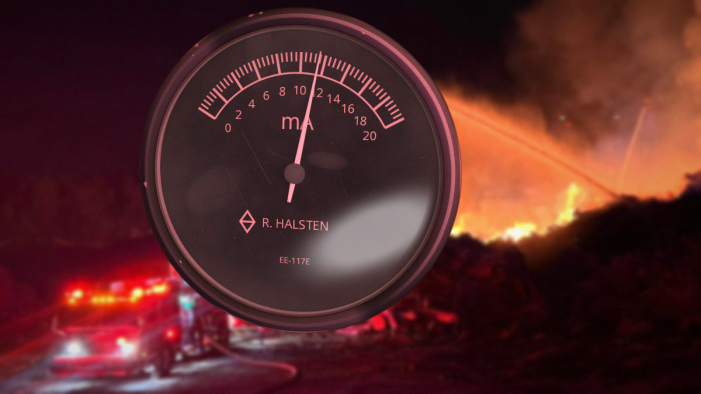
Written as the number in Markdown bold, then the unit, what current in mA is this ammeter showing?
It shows **11.6** mA
